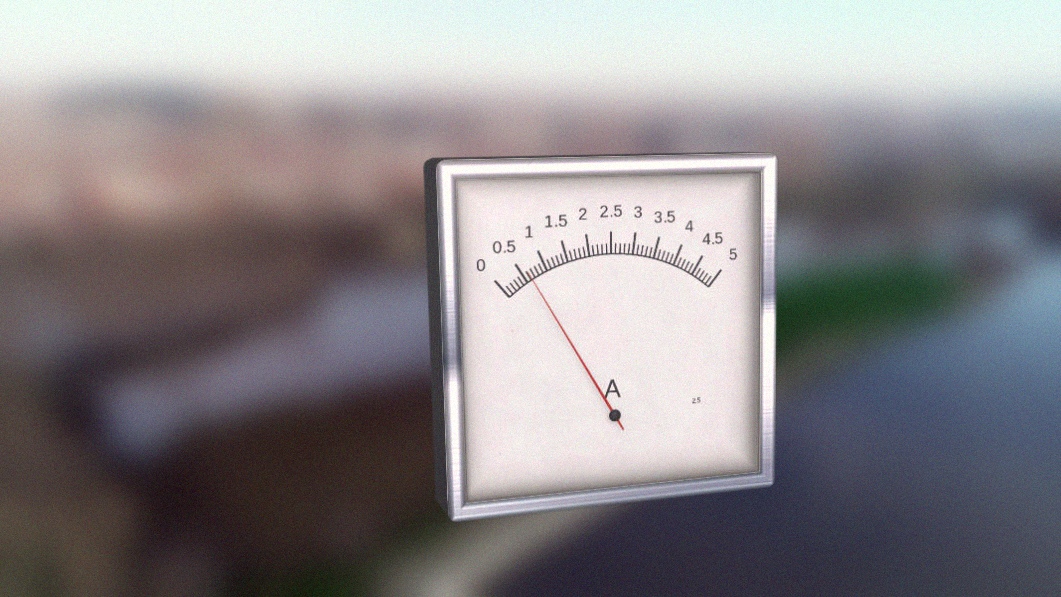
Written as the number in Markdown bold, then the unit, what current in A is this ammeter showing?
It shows **0.6** A
